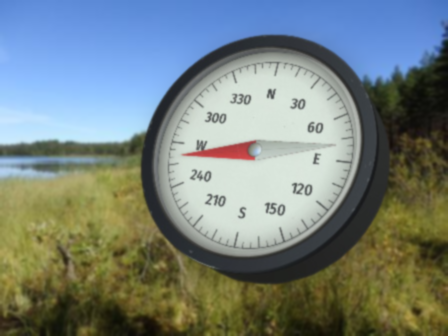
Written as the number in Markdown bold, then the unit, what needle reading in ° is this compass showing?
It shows **260** °
